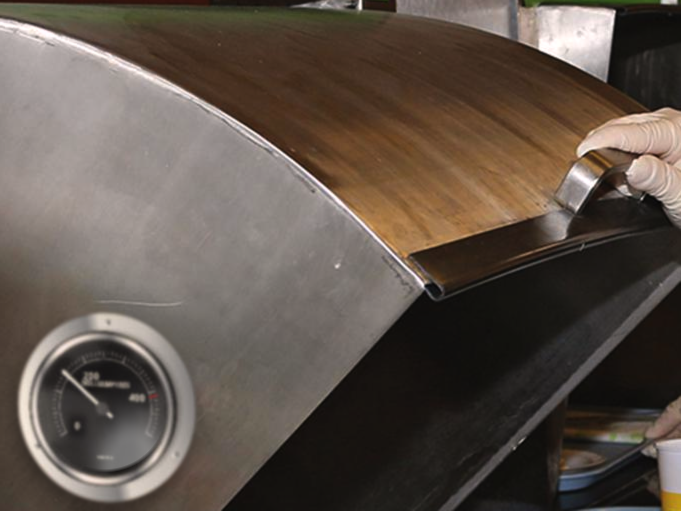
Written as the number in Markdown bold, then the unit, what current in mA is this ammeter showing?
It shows **150** mA
